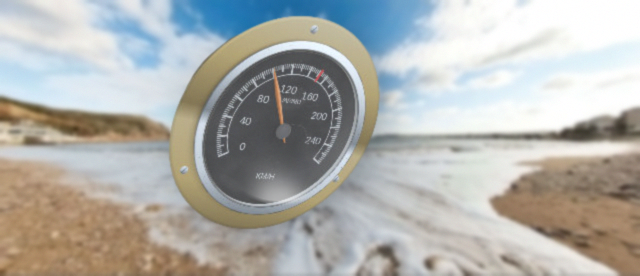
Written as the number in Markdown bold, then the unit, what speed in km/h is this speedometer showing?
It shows **100** km/h
